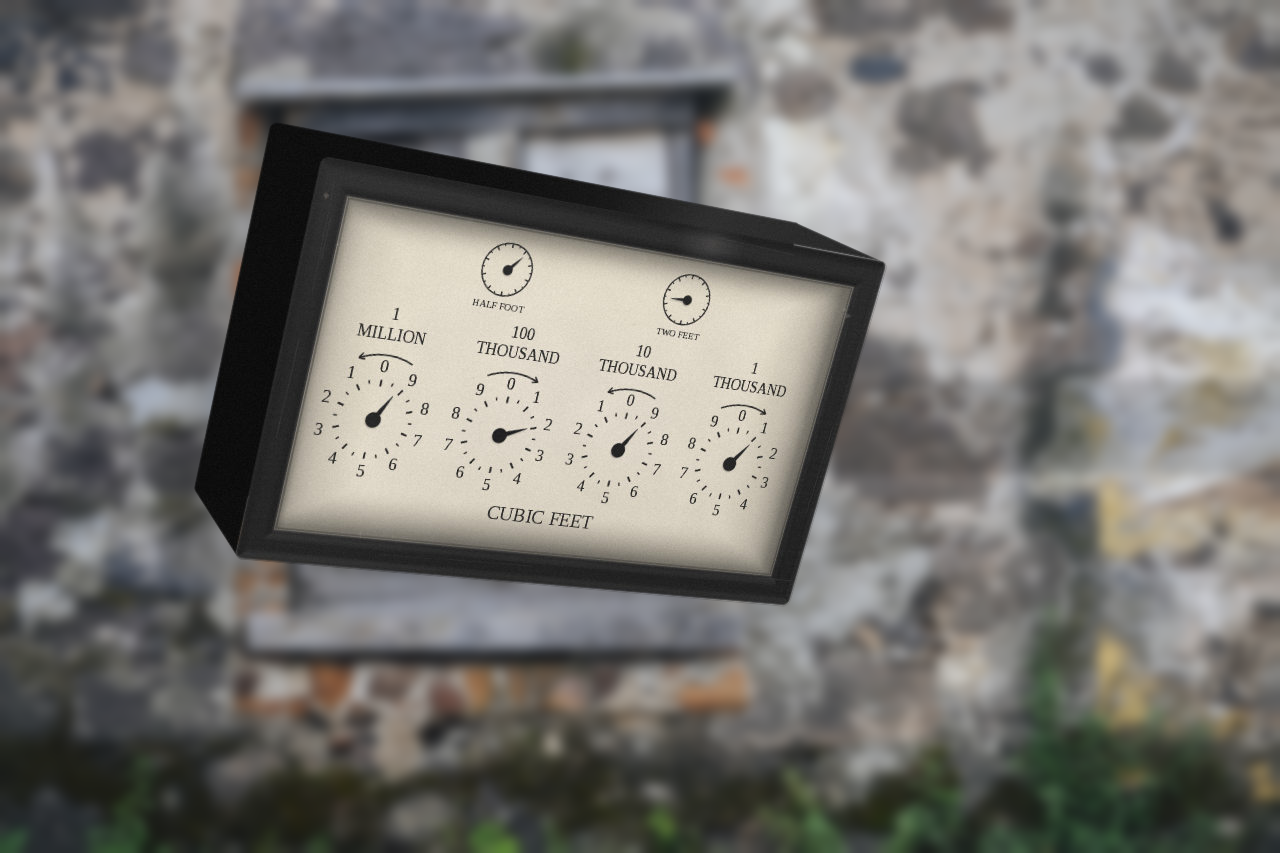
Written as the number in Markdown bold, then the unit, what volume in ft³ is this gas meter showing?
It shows **919100** ft³
